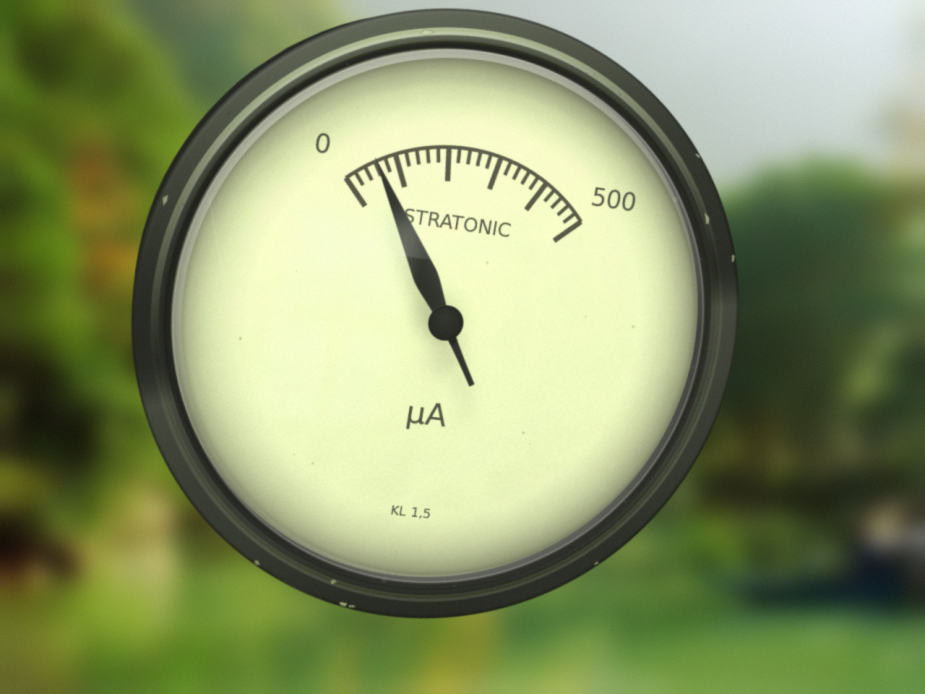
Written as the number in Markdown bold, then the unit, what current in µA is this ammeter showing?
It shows **60** µA
